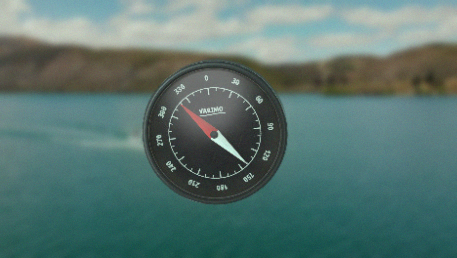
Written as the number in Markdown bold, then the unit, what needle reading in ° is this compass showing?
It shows **320** °
